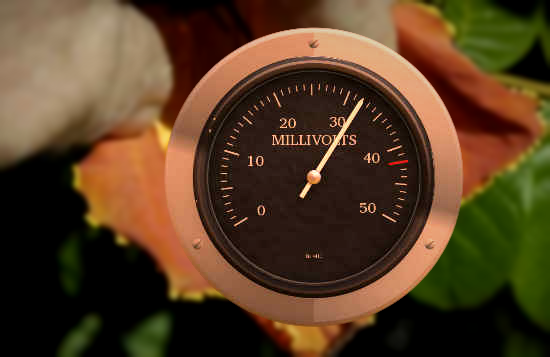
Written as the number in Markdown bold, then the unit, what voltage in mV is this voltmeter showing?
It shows **32** mV
